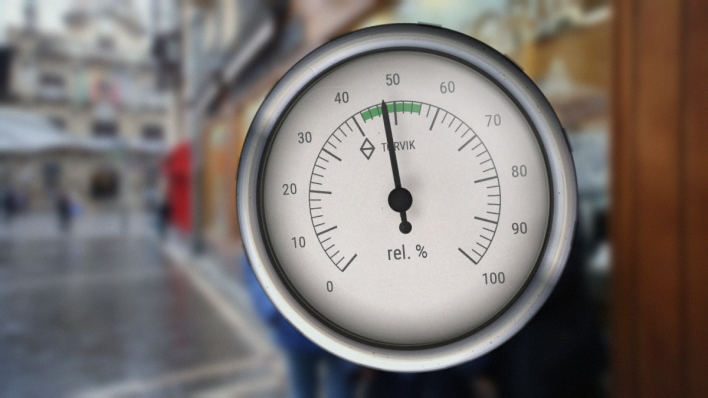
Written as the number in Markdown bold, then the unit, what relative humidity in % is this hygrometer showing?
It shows **48** %
